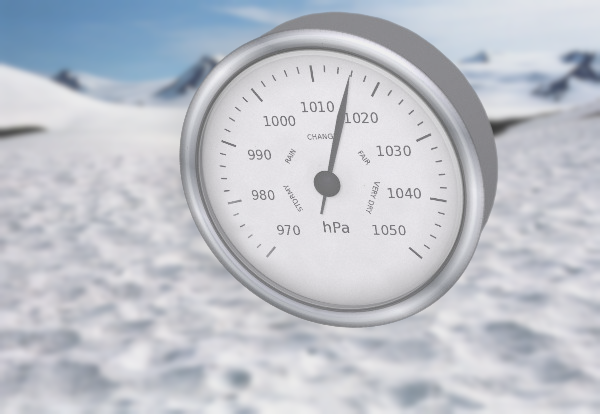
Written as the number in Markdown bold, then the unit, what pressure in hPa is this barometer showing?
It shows **1016** hPa
